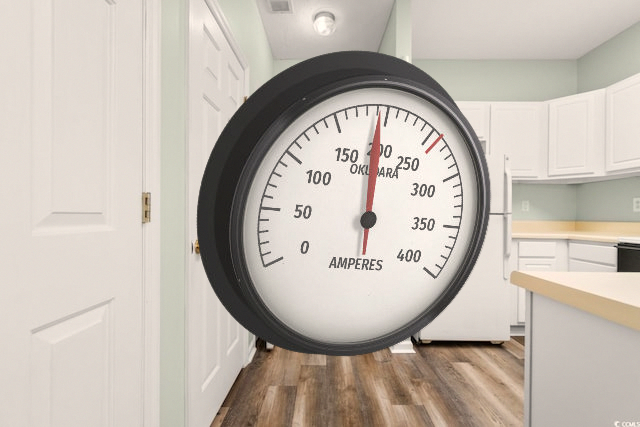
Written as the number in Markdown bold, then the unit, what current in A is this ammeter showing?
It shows **190** A
